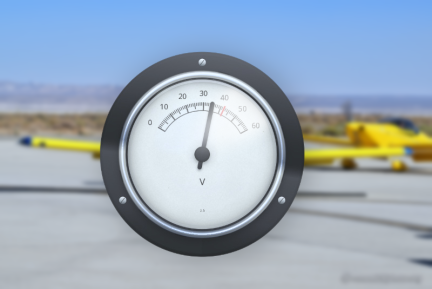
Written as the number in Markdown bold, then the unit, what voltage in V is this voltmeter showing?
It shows **35** V
